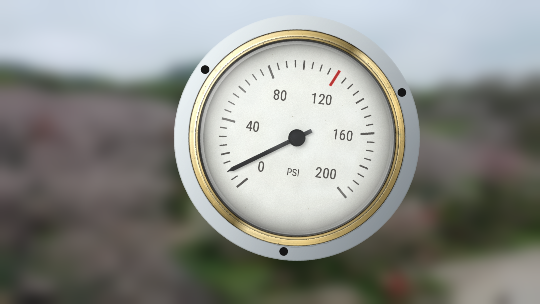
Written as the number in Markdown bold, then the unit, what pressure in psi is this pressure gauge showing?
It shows **10** psi
